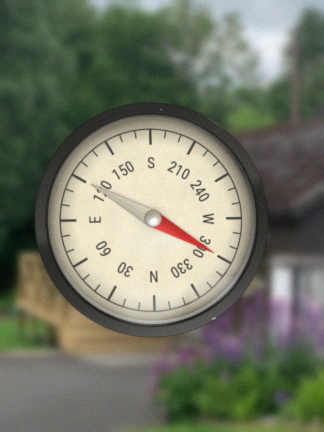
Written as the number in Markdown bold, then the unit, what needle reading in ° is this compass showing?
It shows **300** °
